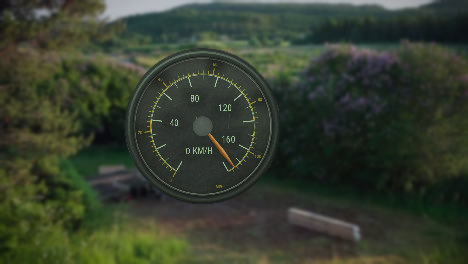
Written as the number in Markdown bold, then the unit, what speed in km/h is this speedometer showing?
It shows **175** km/h
